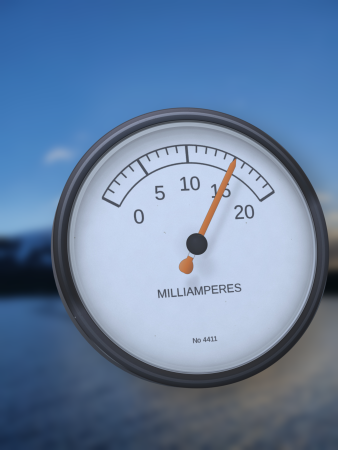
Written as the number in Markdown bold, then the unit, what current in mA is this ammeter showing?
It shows **15** mA
